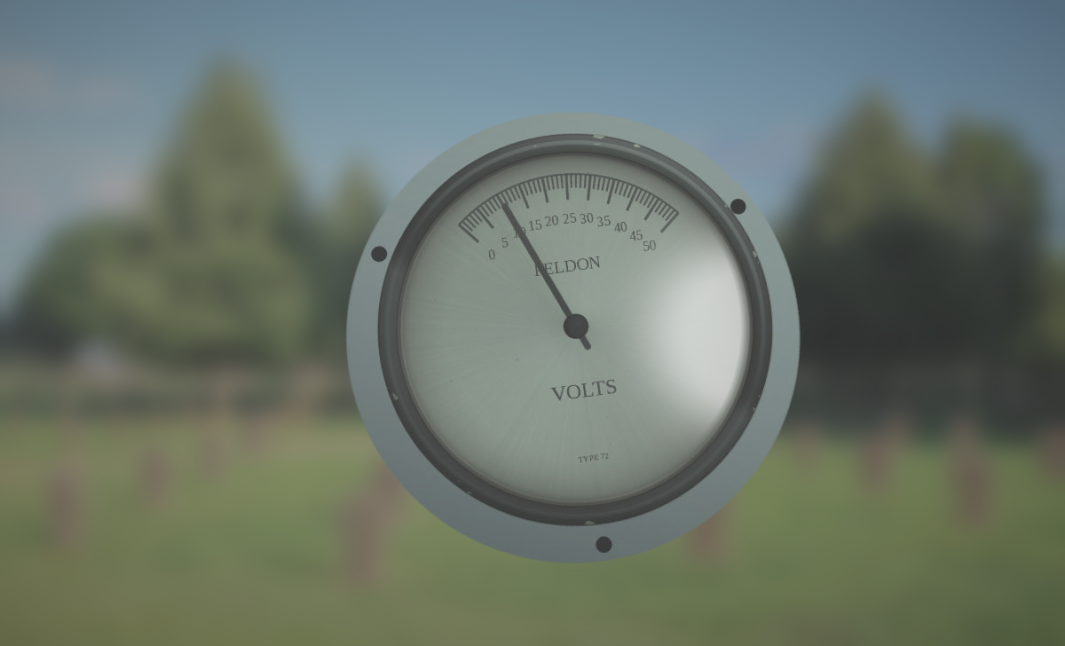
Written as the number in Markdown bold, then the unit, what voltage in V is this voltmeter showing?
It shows **10** V
